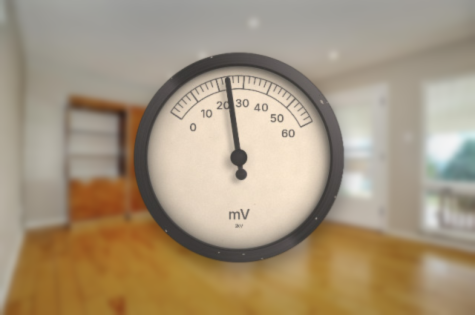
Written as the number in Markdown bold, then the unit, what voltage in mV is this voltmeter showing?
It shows **24** mV
